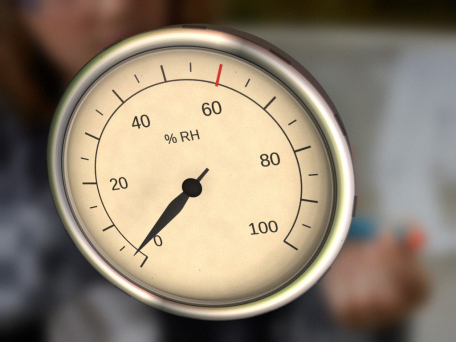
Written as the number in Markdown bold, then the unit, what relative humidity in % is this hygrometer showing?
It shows **2.5** %
